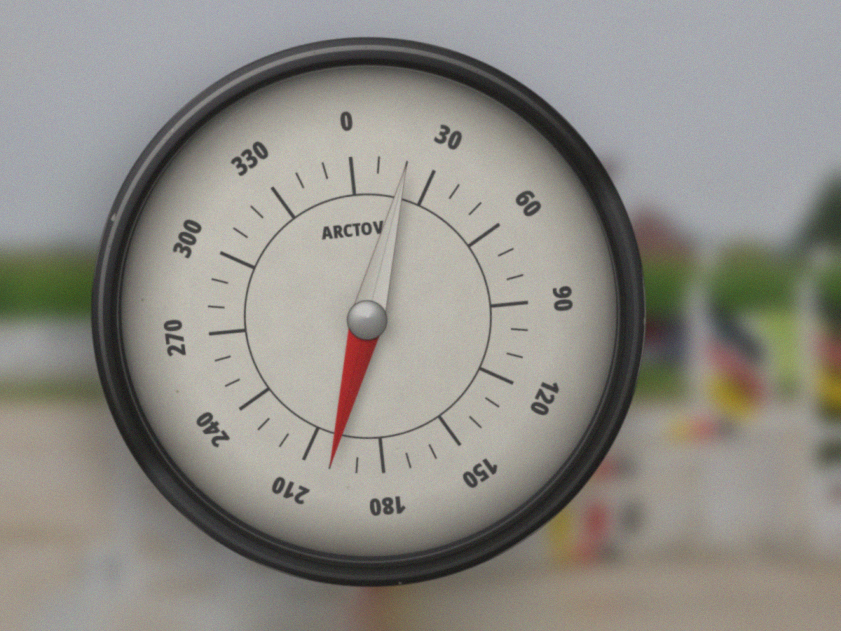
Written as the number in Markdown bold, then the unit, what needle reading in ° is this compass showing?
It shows **200** °
